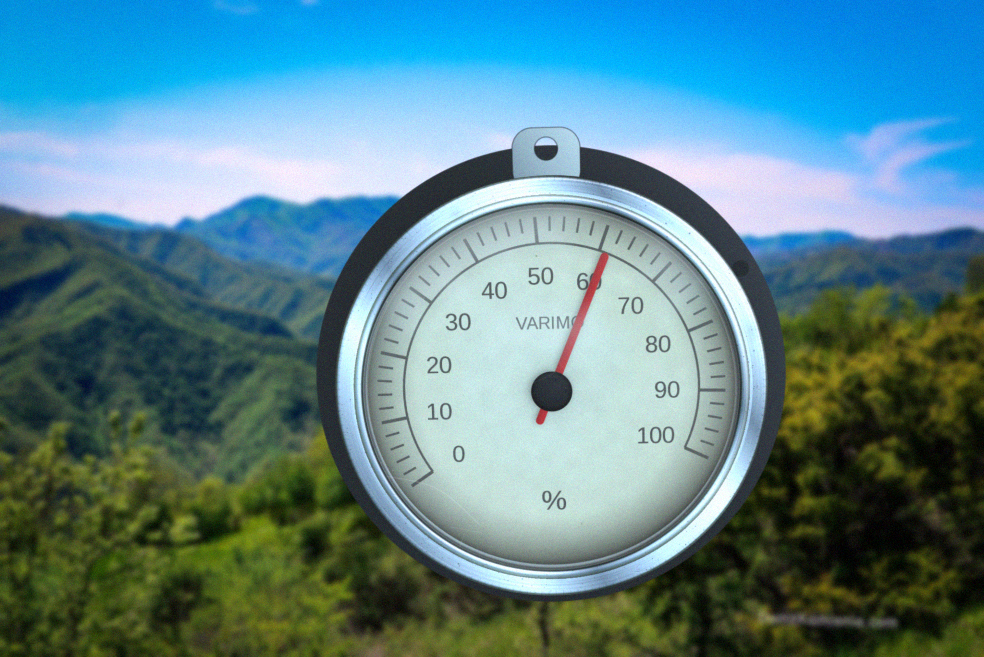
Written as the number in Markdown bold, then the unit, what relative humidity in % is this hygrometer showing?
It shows **61** %
